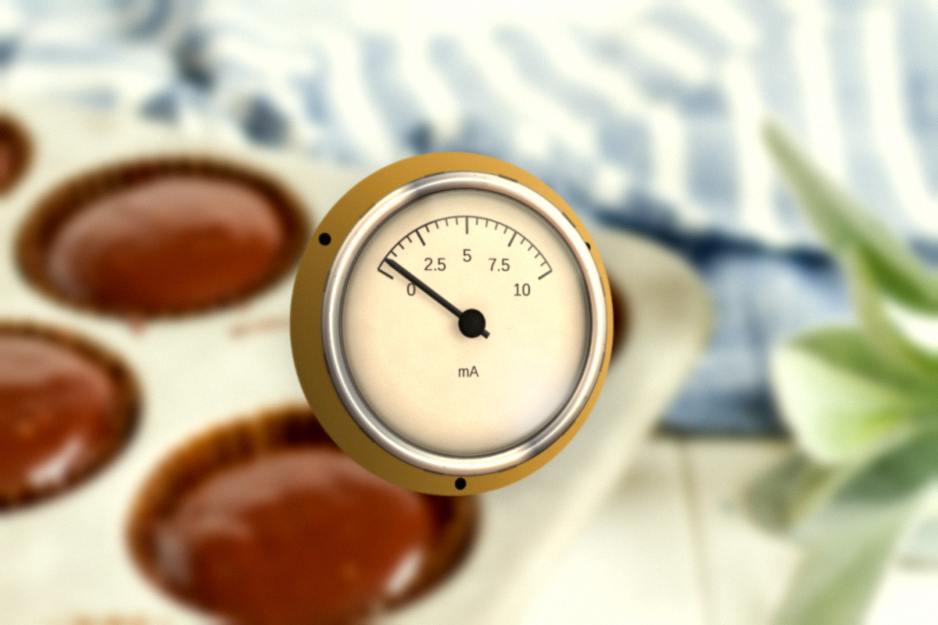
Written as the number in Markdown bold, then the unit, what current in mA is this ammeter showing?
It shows **0.5** mA
